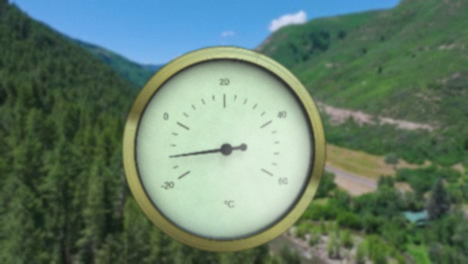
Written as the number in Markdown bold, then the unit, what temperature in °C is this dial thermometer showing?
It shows **-12** °C
